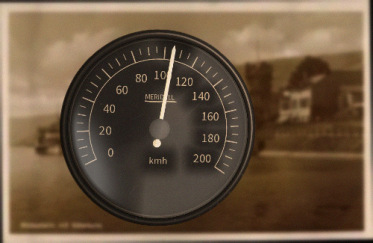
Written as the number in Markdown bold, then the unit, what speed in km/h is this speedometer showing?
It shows **105** km/h
